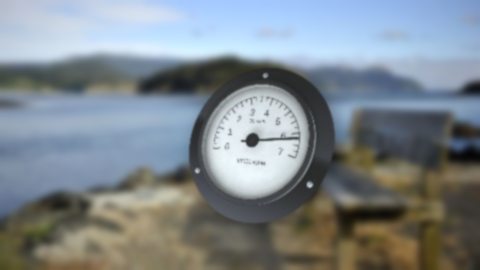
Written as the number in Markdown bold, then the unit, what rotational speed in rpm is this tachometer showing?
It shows **6250** rpm
